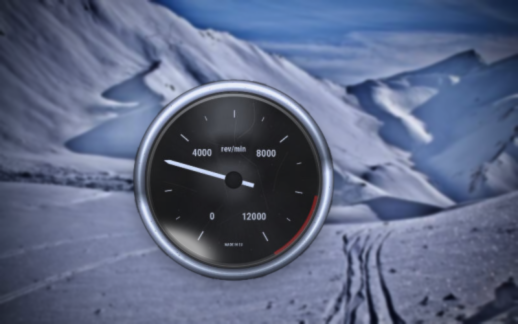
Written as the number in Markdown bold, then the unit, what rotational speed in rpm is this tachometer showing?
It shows **3000** rpm
